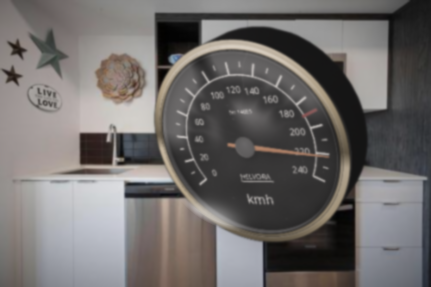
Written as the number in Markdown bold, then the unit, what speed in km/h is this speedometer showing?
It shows **220** km/h
